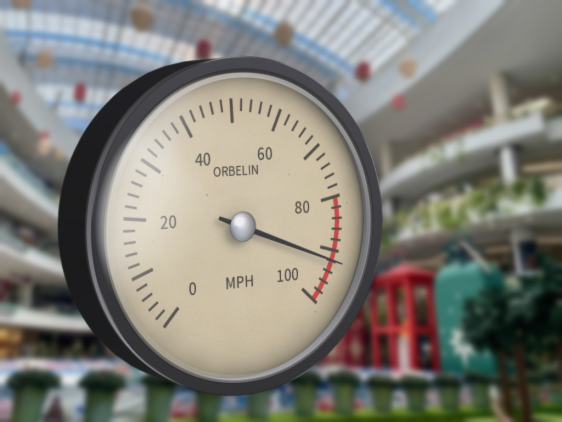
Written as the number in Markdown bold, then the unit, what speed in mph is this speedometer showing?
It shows **92** mph
